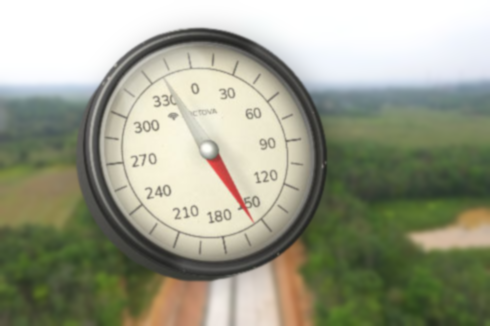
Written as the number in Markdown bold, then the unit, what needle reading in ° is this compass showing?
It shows **157.5** °
